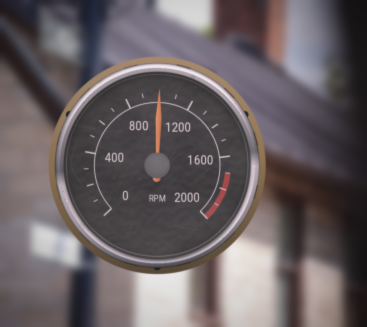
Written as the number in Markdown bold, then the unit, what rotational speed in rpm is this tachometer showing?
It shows **1000** rpm
